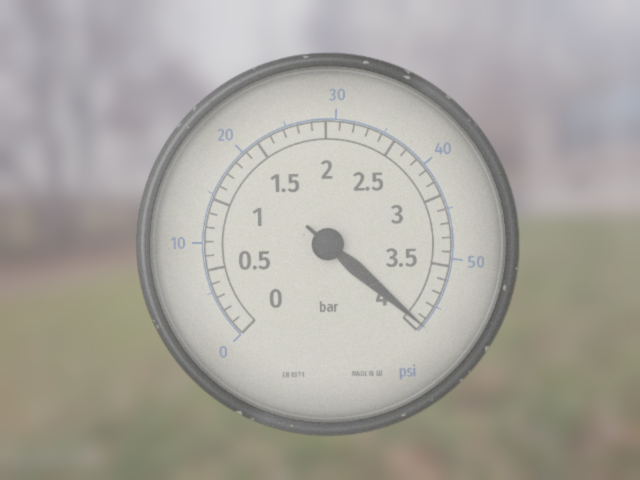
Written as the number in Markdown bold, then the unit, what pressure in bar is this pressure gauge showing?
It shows **3.95** bar
